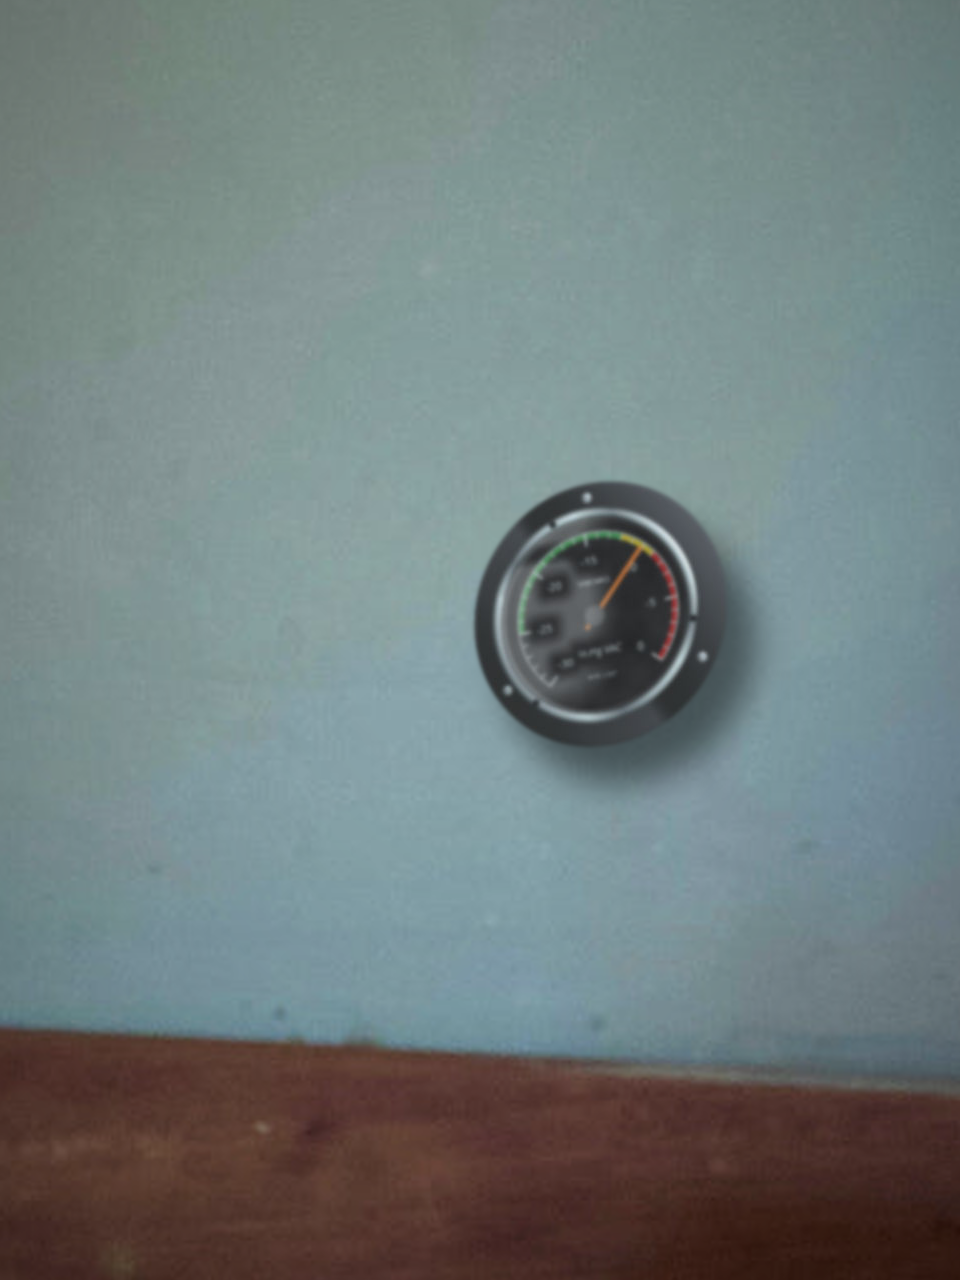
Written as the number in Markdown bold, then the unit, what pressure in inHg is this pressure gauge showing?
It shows **-10** inHg
